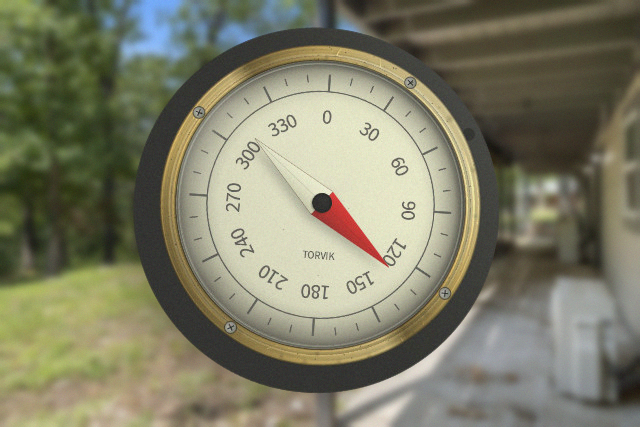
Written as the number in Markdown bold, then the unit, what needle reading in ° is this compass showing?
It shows **130** °
